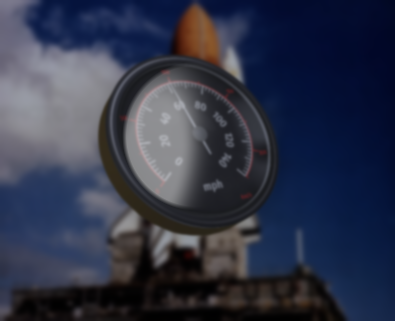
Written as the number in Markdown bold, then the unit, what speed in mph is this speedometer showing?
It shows **60** mph
